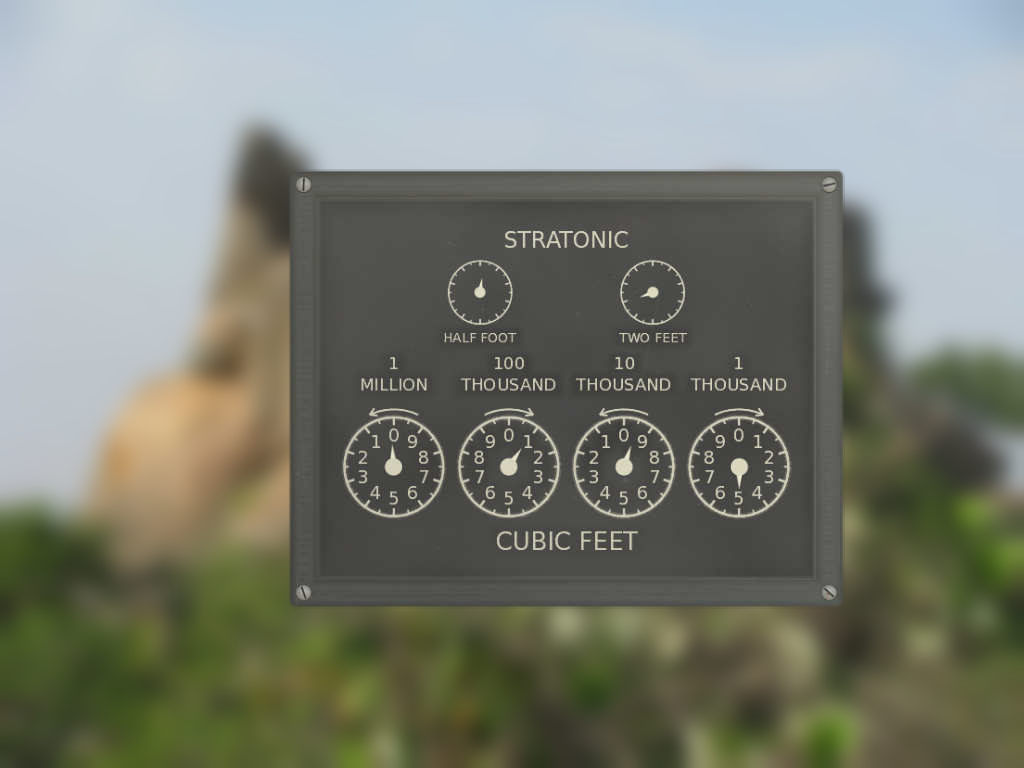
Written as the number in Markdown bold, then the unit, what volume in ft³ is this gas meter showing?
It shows **9500** ft³
